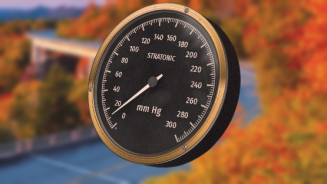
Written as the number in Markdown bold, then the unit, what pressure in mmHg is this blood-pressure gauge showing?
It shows **10** mmHg
